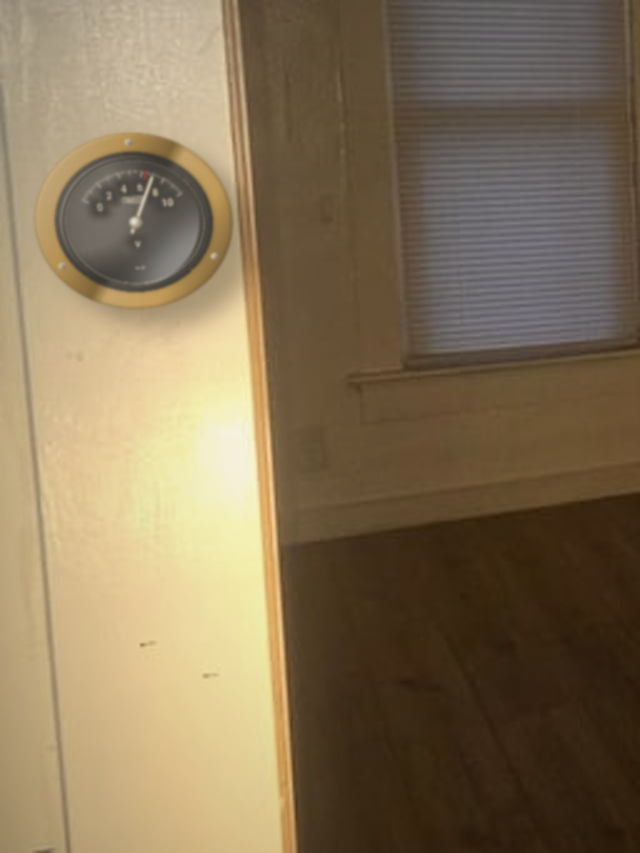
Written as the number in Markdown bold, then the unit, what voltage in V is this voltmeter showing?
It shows **7** V
